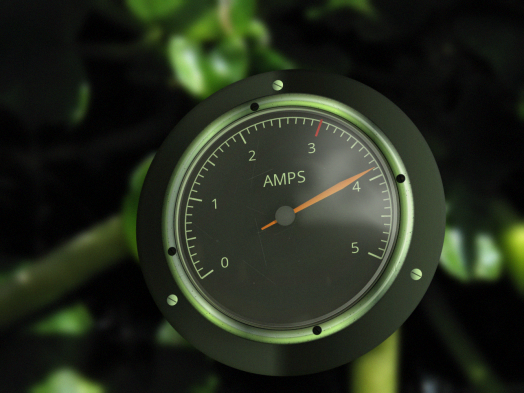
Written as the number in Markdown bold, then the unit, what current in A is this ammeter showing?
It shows **3.9** A
